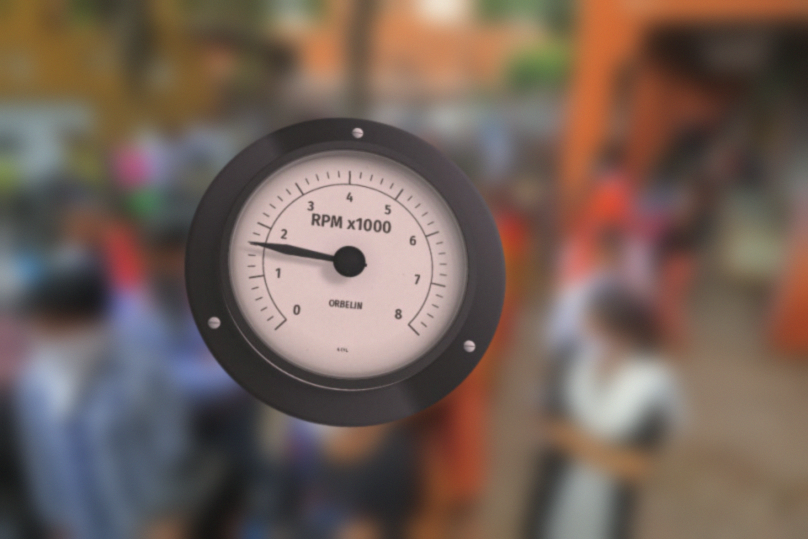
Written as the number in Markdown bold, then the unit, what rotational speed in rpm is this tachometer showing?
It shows **1600** rpm
